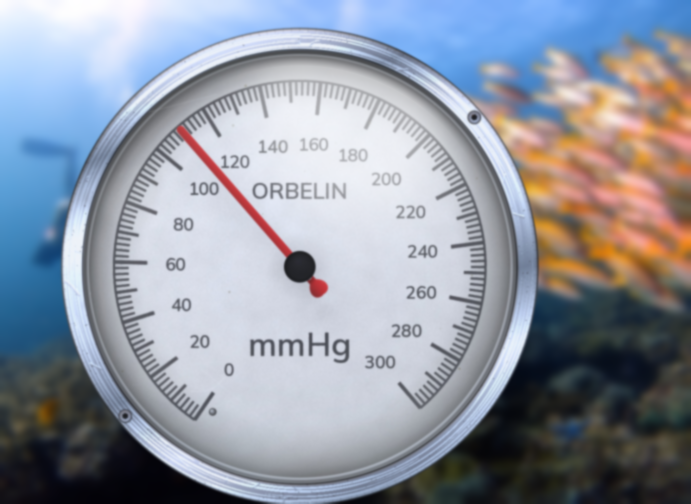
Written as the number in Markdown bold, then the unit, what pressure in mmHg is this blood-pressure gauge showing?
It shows **110** mmHg
